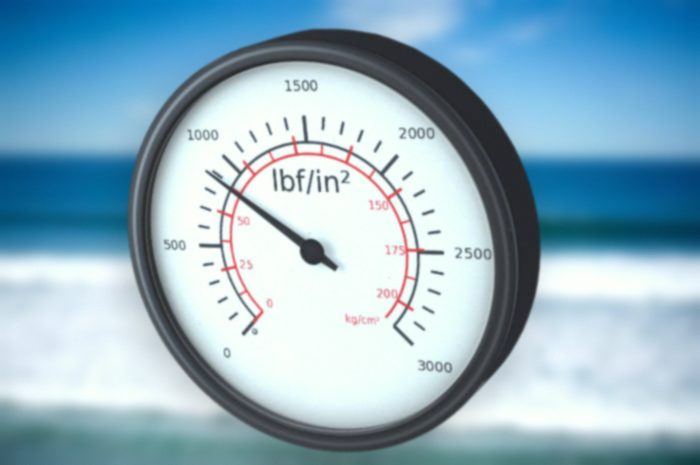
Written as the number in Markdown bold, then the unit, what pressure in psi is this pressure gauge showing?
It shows **900** psi
